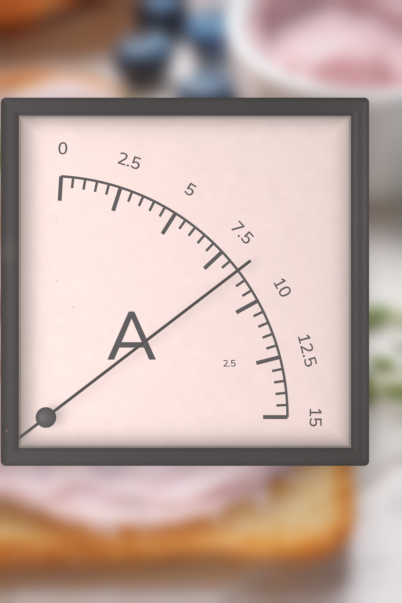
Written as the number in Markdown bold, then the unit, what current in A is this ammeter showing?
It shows **8.5** A
